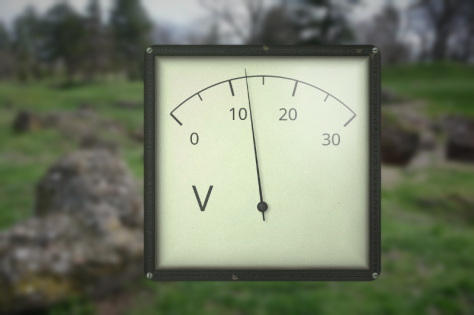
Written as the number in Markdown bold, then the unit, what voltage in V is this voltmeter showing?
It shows **12.5** V
